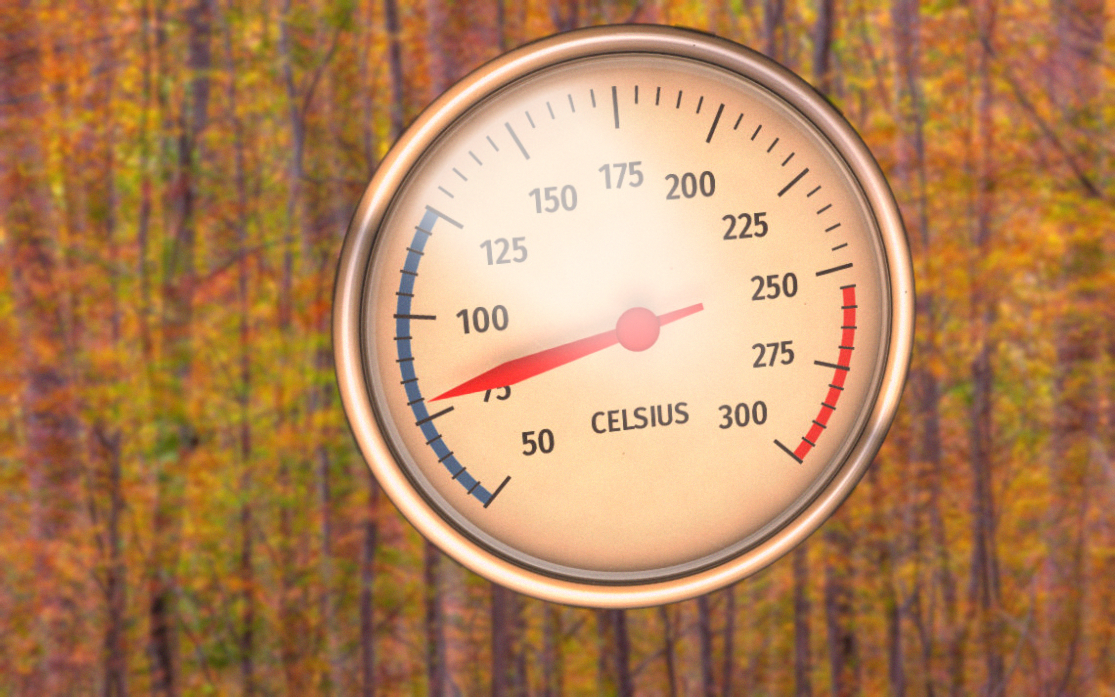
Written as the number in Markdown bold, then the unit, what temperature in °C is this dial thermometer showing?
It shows **80** °C
